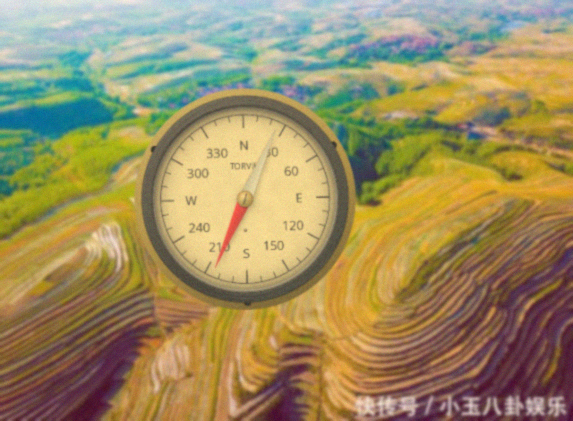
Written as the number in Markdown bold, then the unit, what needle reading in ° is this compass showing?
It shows **205** °
